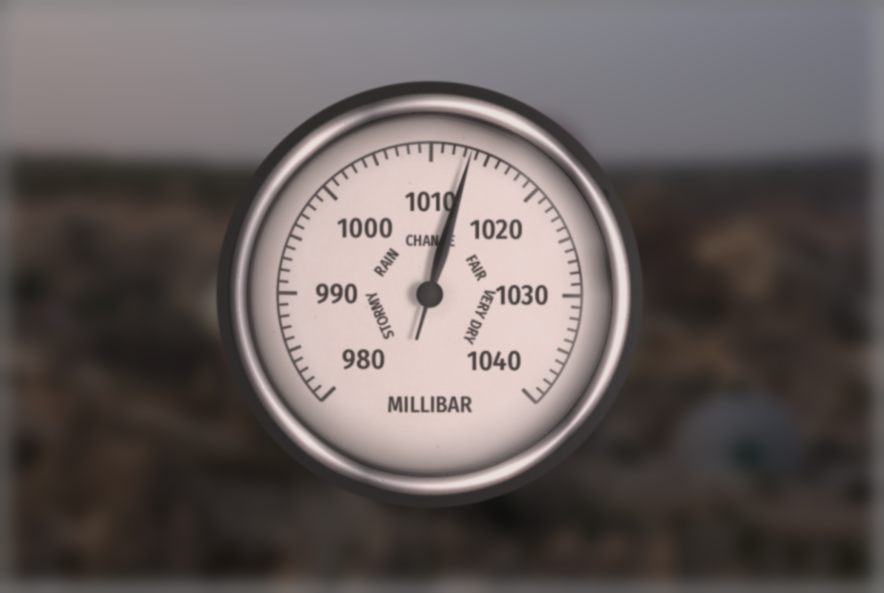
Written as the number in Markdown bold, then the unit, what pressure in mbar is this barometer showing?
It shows **1013.5** mbar
